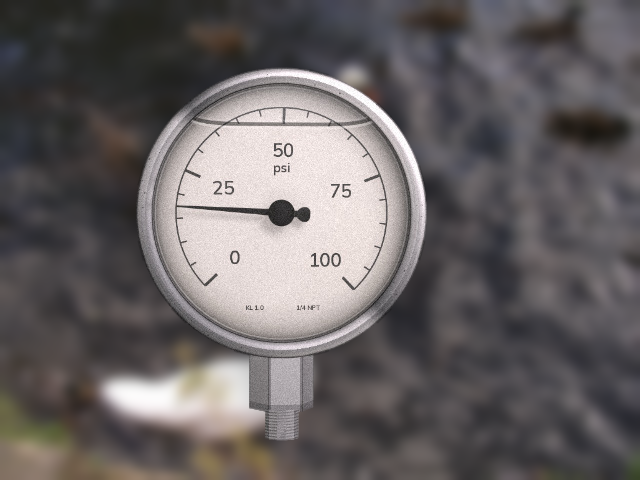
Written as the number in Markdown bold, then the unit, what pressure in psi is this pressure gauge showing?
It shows **17.5** psi
